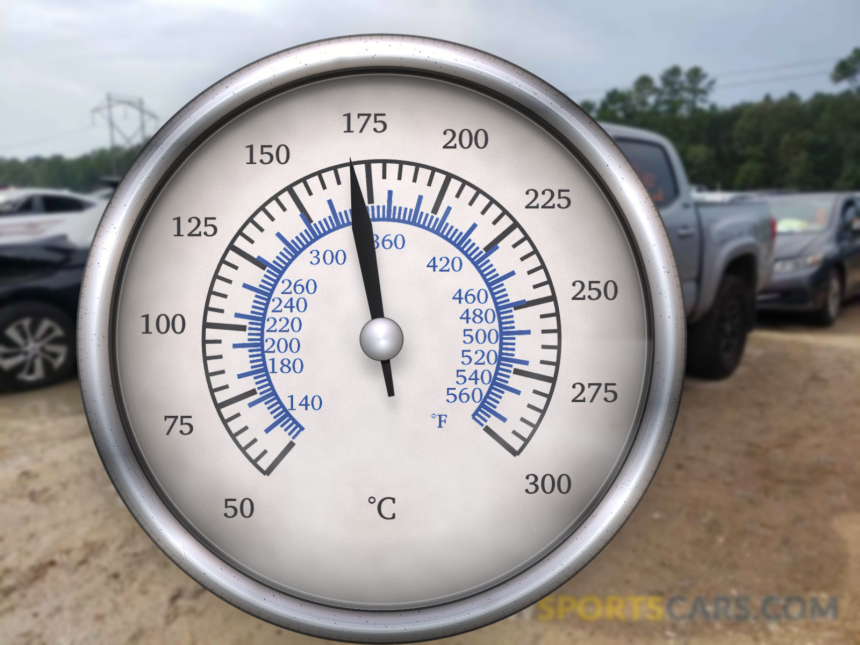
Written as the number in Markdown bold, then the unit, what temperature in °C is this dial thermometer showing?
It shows **170** °C
